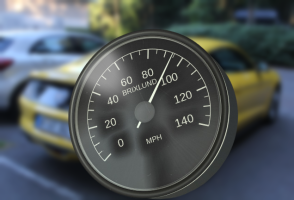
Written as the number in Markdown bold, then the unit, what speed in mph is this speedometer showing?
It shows **95** mph
